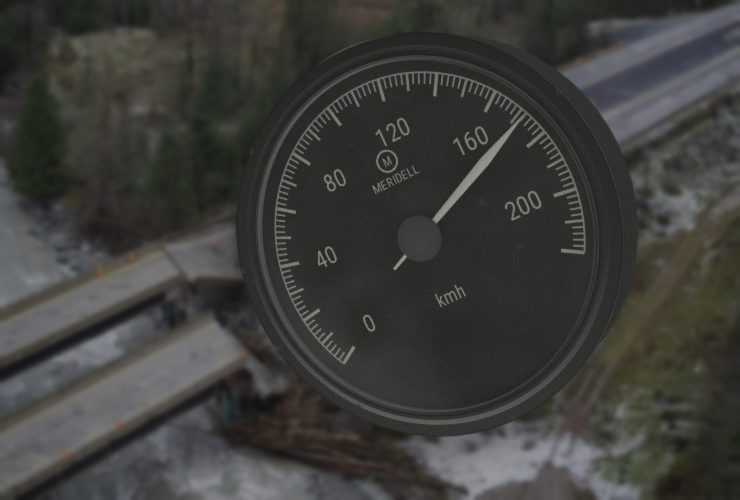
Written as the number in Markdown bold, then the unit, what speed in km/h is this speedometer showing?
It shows **172** km/h
